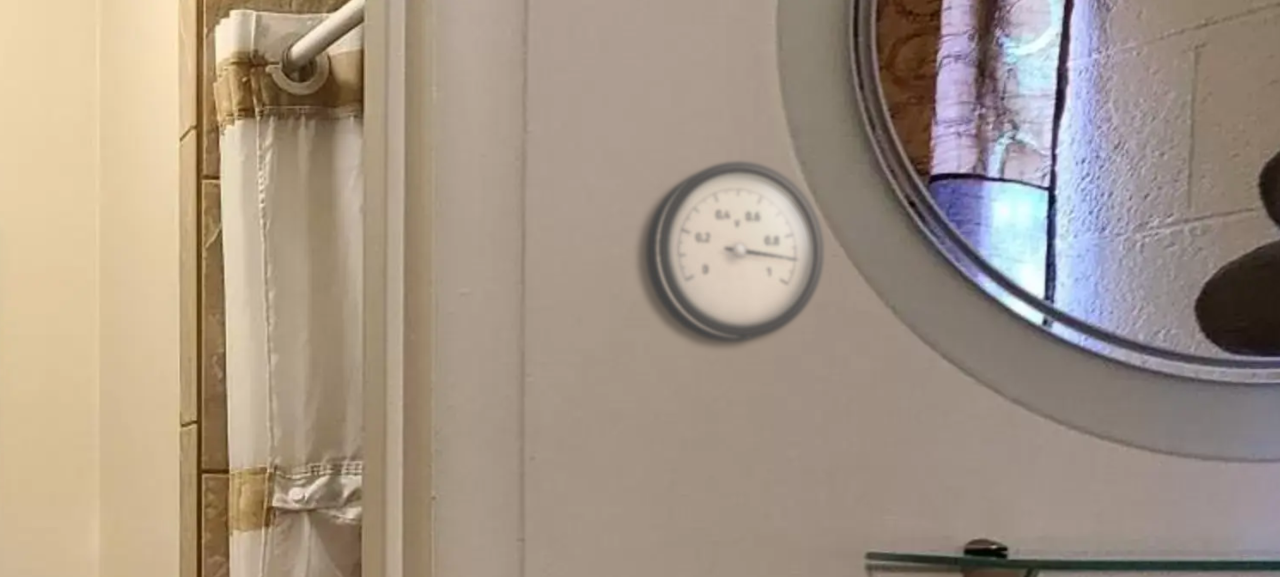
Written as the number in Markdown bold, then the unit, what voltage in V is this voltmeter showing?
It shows **0.9** V
